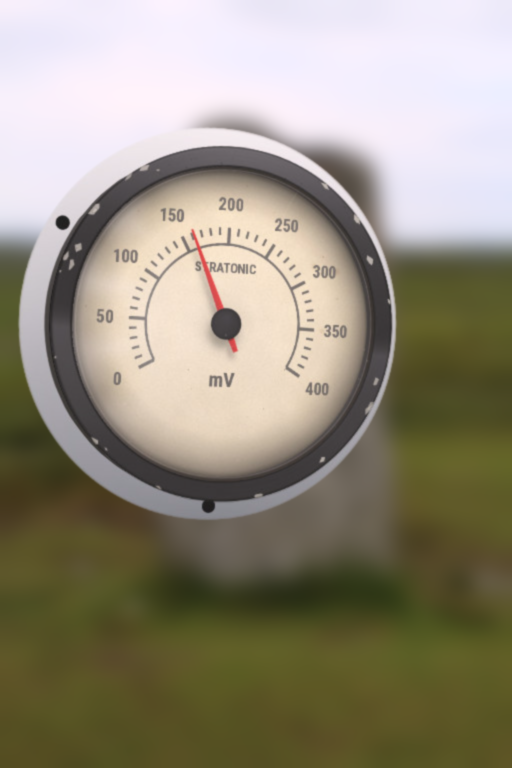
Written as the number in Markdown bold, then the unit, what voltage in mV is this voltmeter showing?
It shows **160** mV
